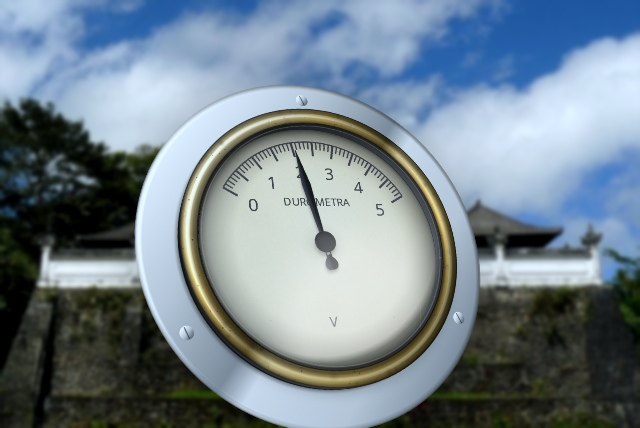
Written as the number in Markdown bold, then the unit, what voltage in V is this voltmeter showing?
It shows **2** V
